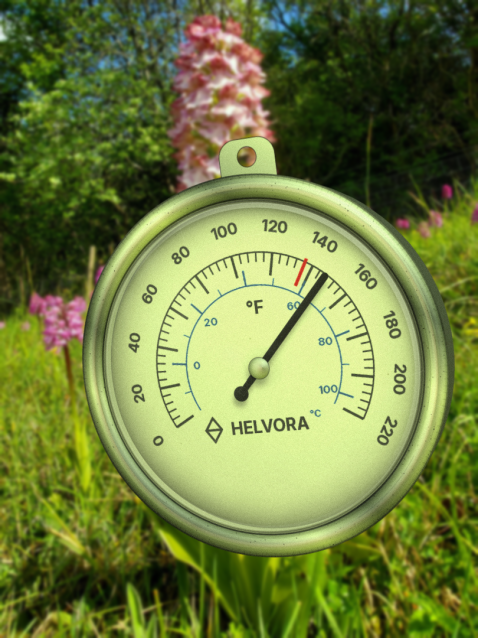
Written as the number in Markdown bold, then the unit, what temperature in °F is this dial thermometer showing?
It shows **148** °F
